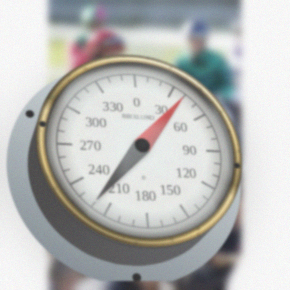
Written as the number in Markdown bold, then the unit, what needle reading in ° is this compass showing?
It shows **40** °
